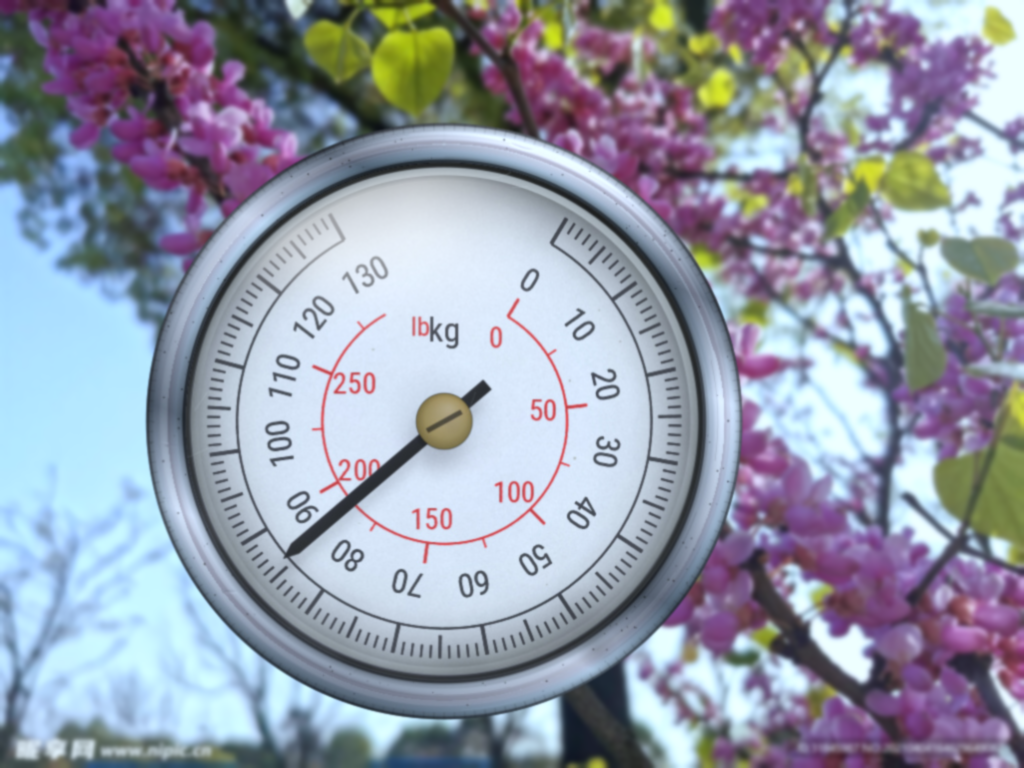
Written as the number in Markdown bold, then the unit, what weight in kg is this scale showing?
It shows **86** kg
